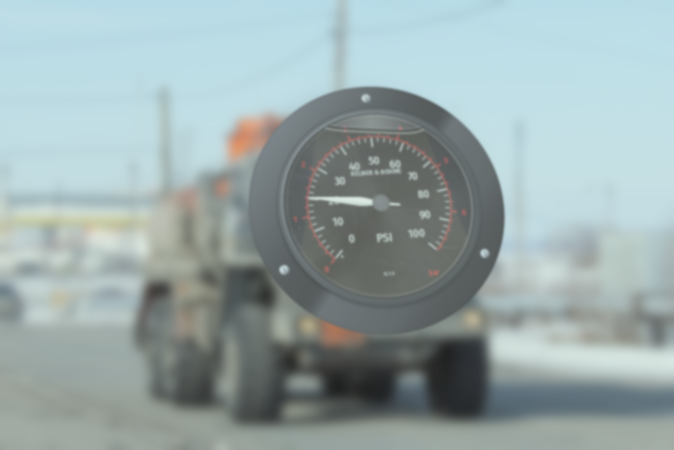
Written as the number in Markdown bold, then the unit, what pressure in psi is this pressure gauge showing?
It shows **20** psi
